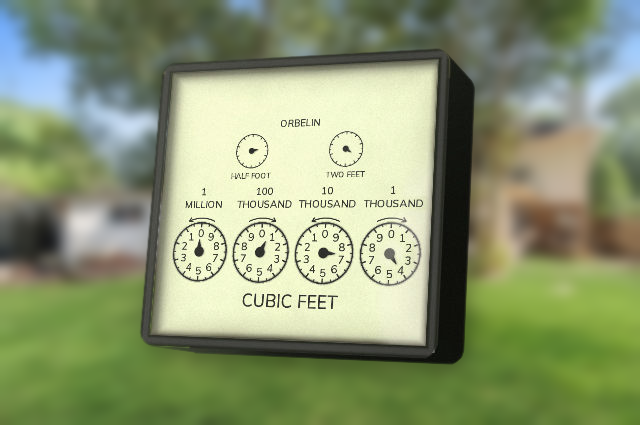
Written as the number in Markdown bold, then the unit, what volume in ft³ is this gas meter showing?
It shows **7400** ft³
